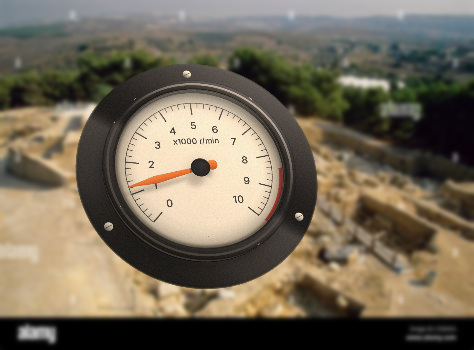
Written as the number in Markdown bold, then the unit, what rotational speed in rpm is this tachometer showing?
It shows **1200** rpm
